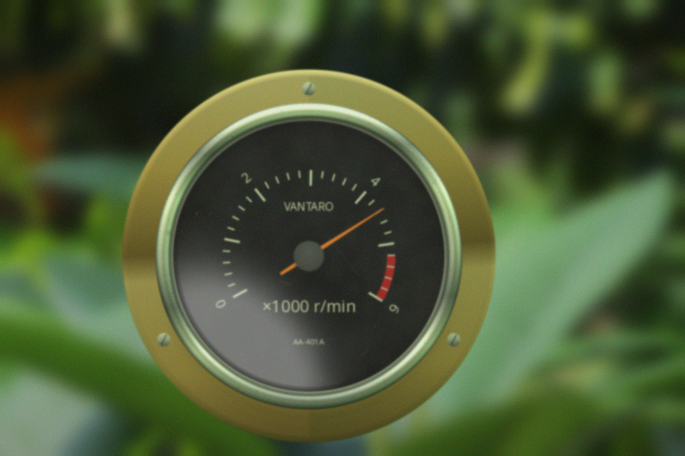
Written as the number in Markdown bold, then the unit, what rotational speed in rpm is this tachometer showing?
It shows **4400** rpm
